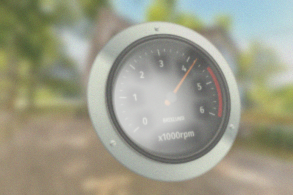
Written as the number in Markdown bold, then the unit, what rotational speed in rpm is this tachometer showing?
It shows **4200** rpm
